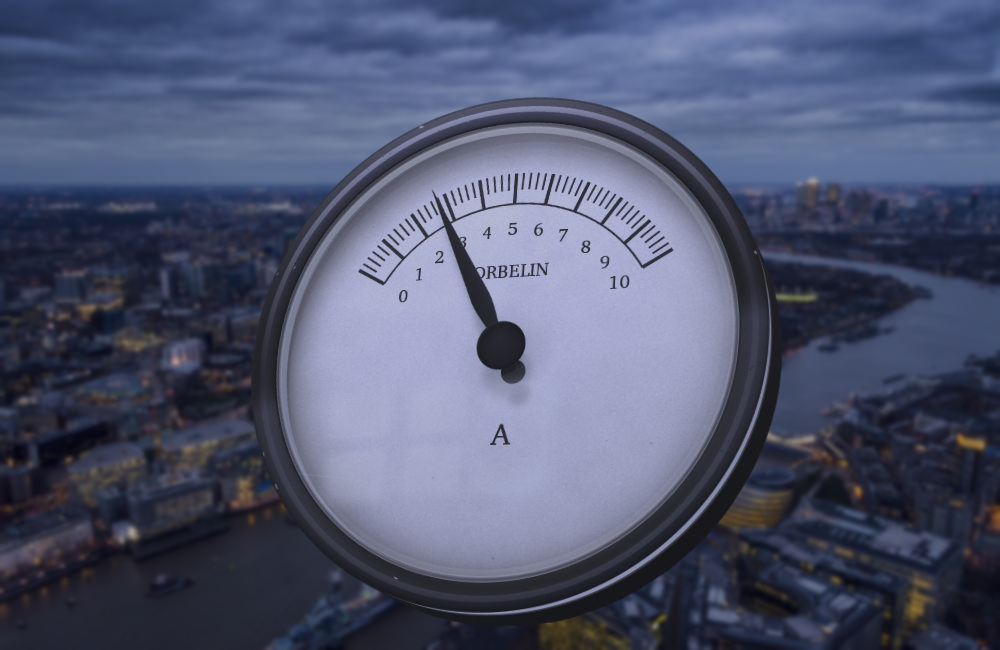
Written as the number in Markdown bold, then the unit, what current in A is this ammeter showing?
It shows **2.8** A
